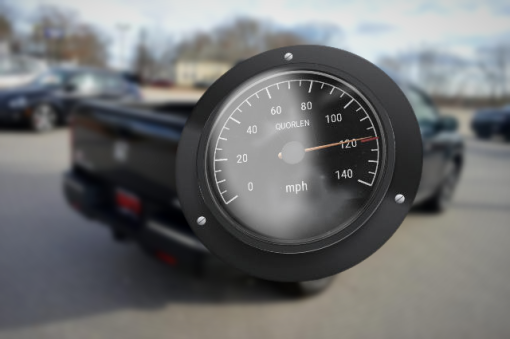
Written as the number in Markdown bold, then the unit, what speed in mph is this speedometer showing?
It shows **120** mph
